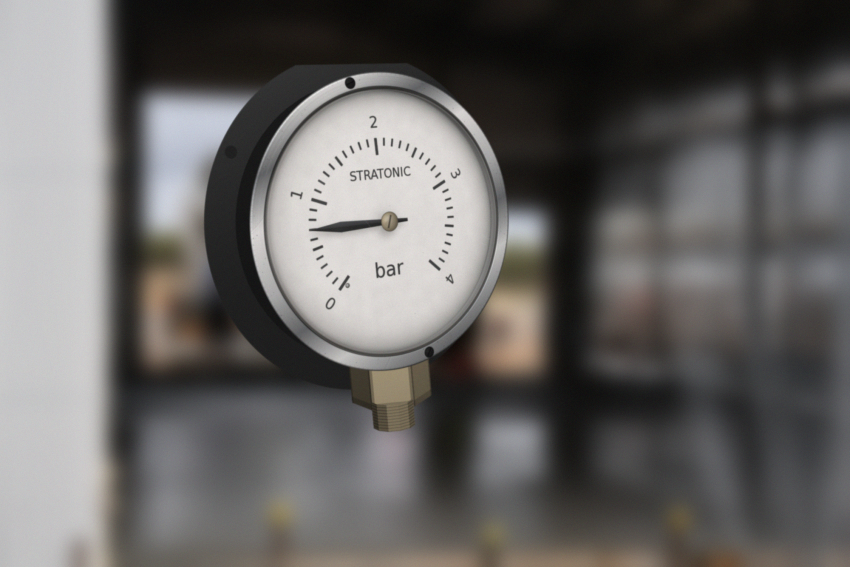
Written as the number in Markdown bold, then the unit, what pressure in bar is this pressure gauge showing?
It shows **0.7** bar
